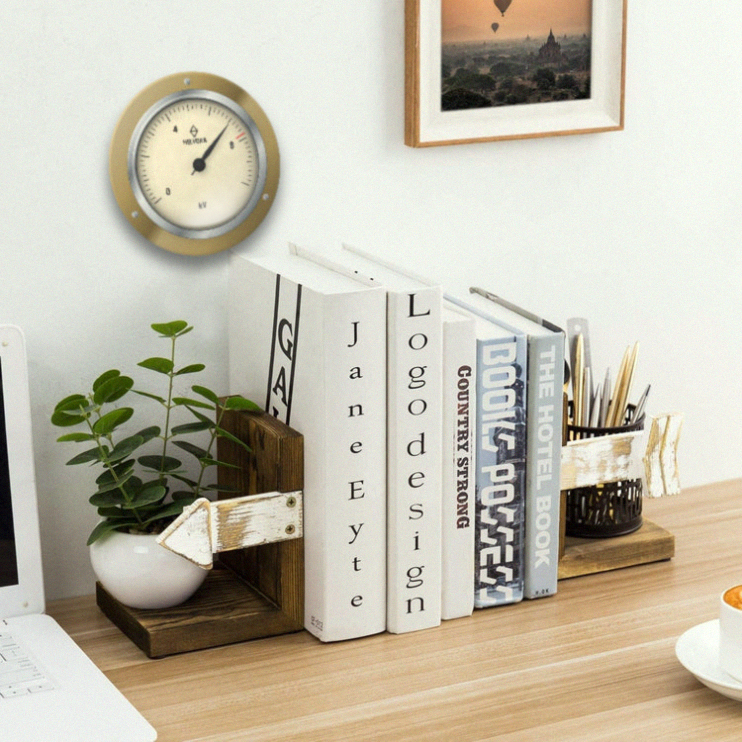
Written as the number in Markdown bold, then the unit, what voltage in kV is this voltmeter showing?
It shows **7** kV
